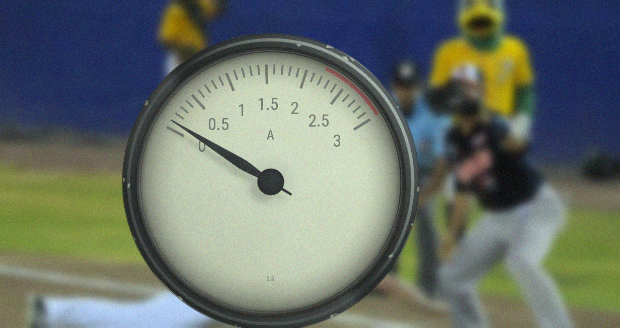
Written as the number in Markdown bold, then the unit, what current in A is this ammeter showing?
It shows **0.1** A
